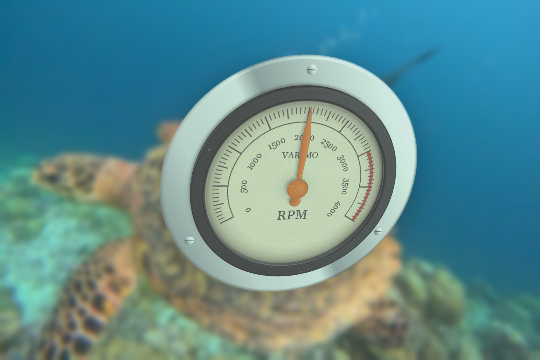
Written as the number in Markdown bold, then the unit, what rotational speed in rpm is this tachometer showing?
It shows **2000** rpm
